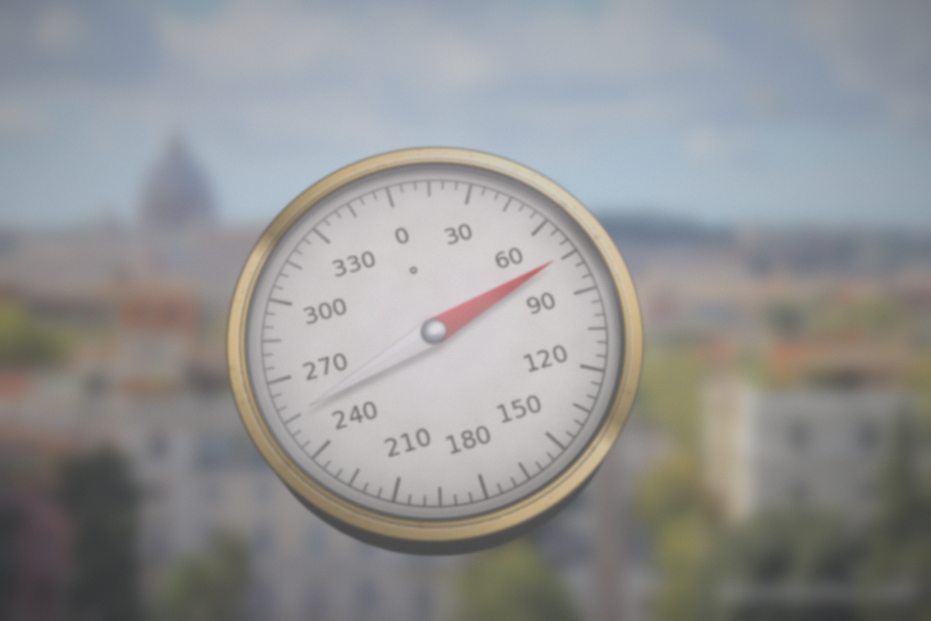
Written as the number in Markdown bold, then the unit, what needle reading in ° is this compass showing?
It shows **75** °
